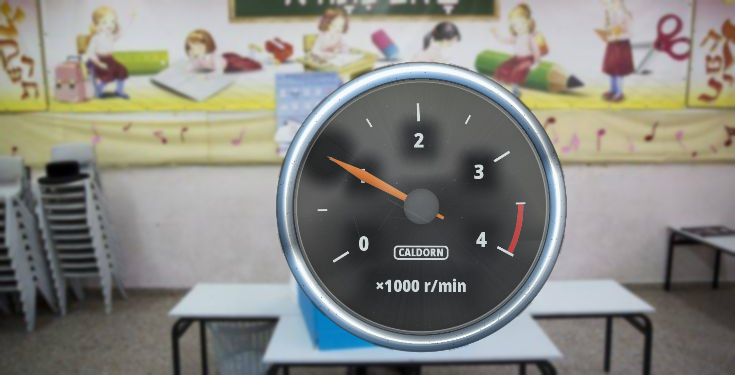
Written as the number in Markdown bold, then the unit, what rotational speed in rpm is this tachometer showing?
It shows **1000** rpm
